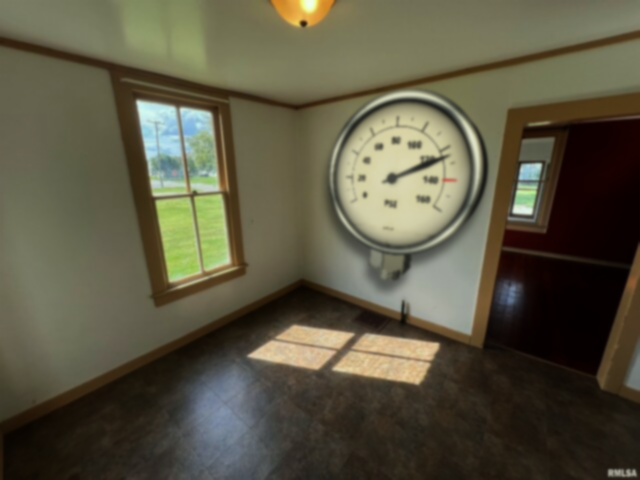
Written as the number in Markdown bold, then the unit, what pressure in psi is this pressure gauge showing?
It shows **125** psi
